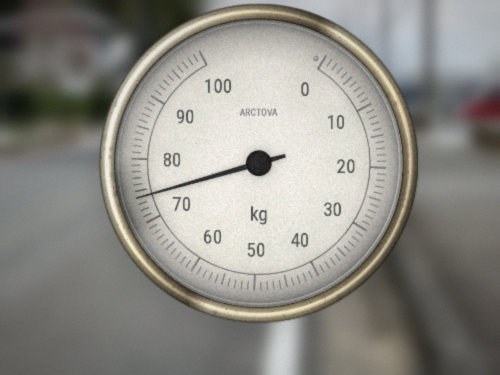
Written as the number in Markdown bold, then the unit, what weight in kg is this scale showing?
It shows **74** kg
